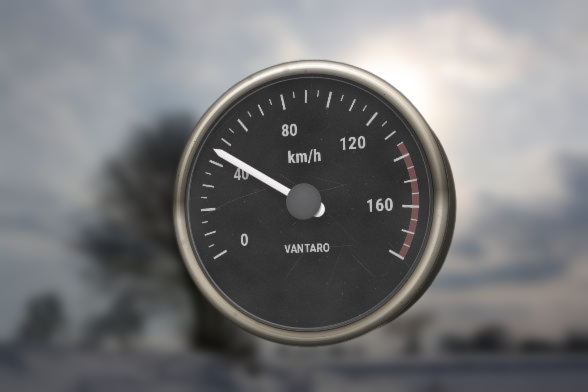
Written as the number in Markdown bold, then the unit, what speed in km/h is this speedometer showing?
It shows **45** km/h
